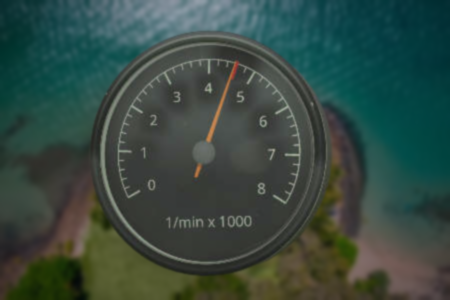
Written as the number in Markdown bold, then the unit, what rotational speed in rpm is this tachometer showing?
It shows **4600** rpm
